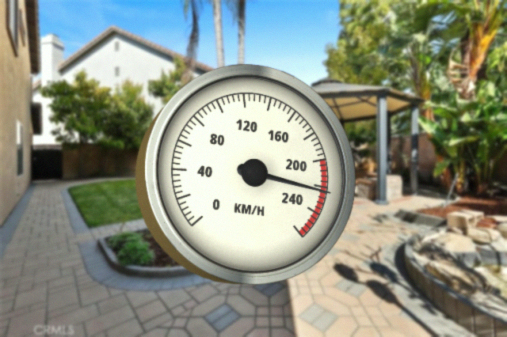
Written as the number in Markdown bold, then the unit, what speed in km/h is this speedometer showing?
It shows **224** km/h
